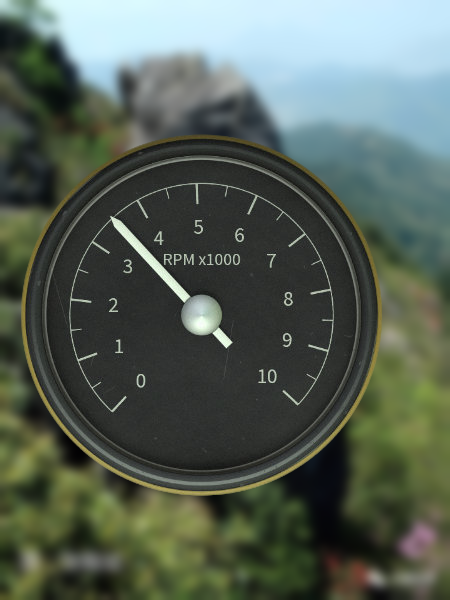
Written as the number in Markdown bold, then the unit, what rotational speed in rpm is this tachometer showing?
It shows **3500** rpm
